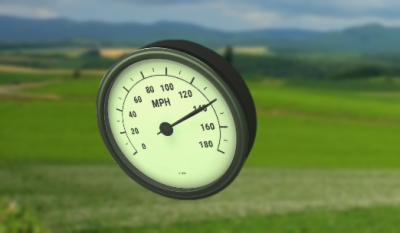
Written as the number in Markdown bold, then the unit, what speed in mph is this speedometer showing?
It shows **140** mph
